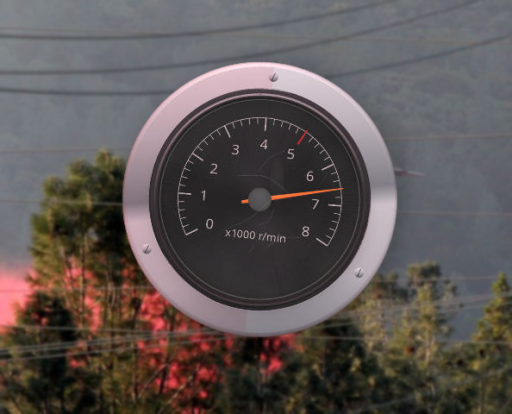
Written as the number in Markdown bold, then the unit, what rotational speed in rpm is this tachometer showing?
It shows **6600** rpm
